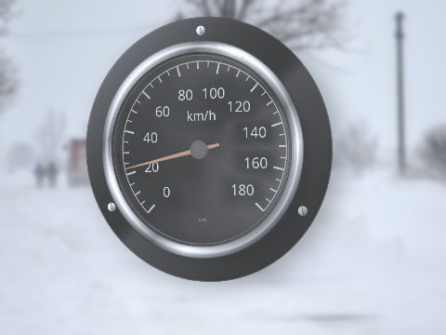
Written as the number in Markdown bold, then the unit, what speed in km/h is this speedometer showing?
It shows **22.5** km/h
